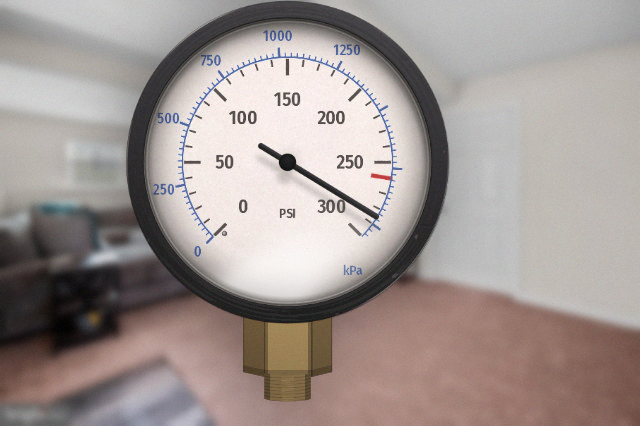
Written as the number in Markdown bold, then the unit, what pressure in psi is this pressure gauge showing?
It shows **285** psi
